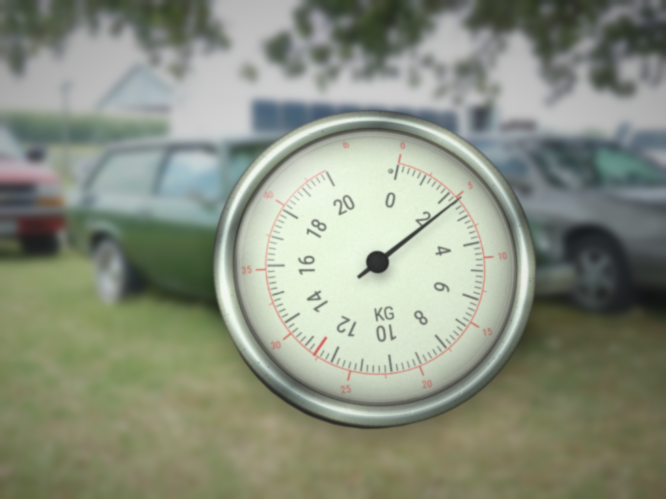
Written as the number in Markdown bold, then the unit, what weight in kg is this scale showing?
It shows **2.4** kg
